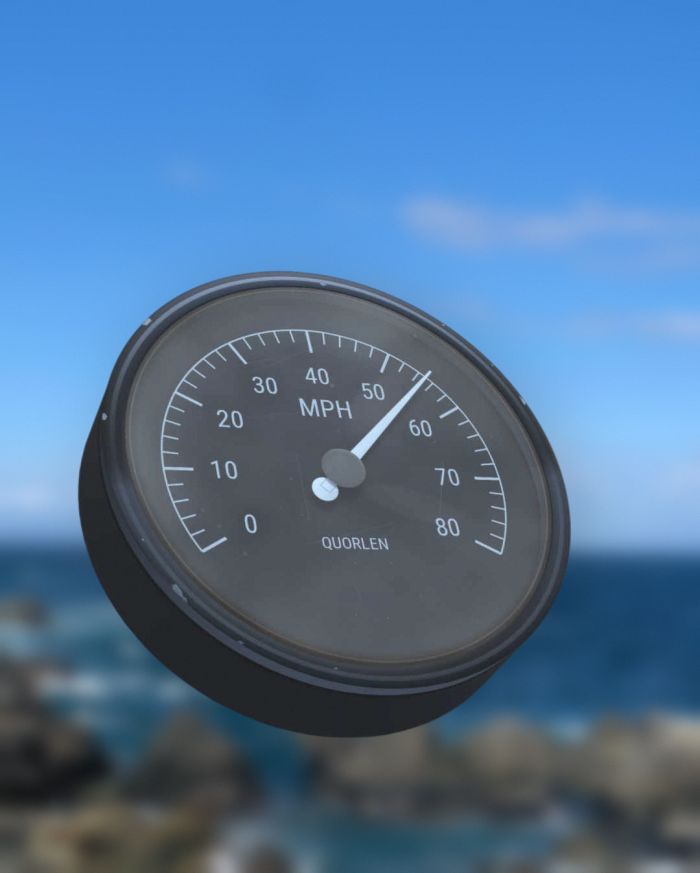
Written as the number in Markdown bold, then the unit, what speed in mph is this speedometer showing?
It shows **55** mph
